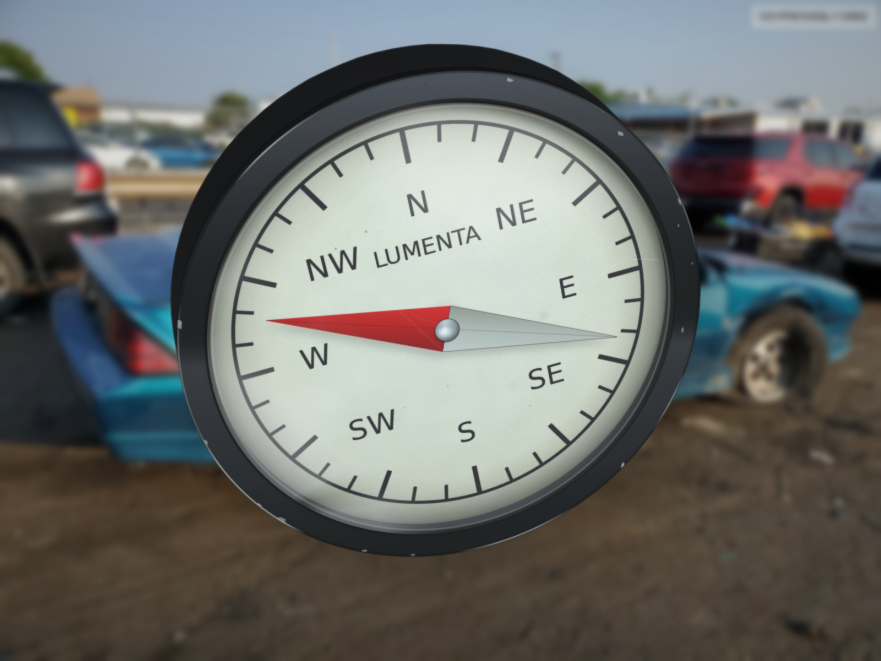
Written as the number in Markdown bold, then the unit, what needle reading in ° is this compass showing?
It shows **290** °
